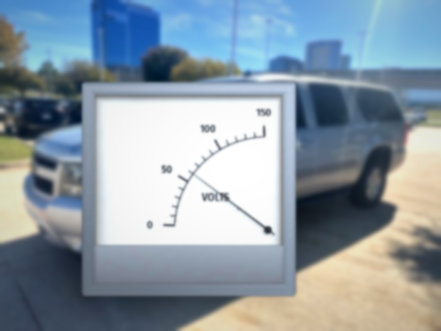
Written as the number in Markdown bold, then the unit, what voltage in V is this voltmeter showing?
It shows **60** V
